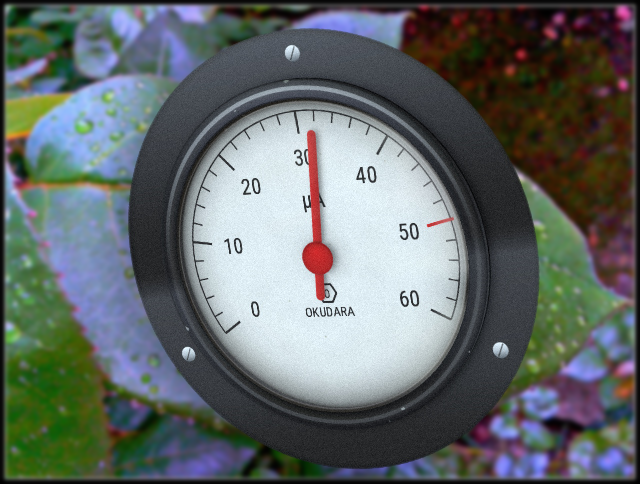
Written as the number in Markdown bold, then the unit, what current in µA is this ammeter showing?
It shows **32** µA
